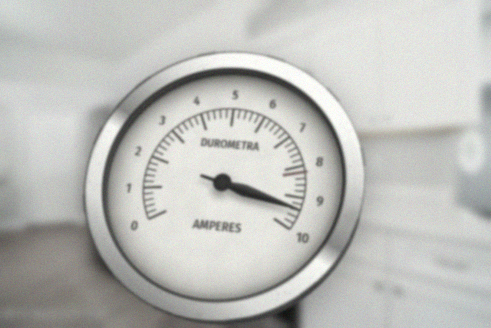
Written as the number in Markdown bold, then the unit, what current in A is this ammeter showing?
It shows **9.4** A
